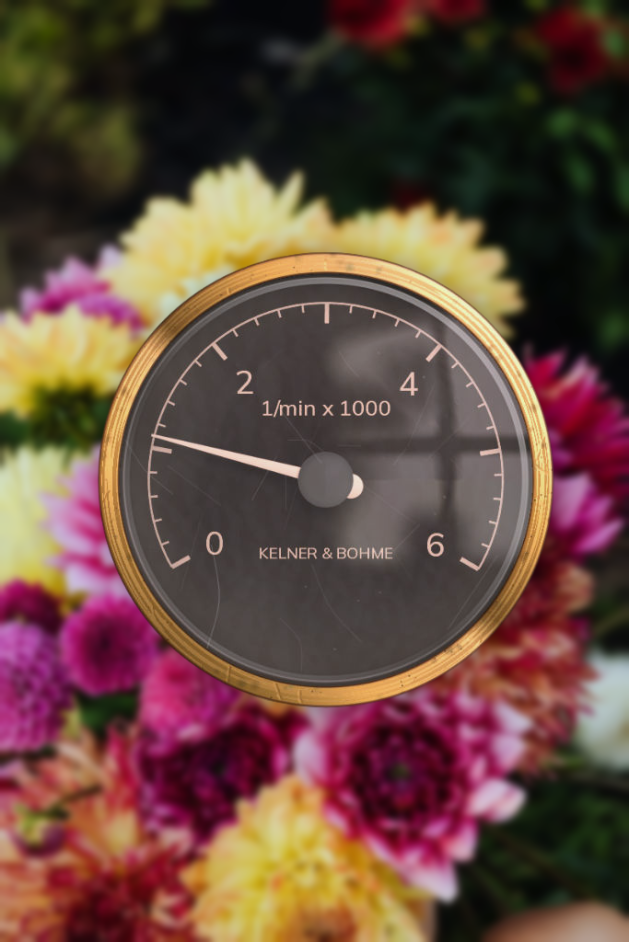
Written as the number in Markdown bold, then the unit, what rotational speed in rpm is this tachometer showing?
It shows **1100** rpm
